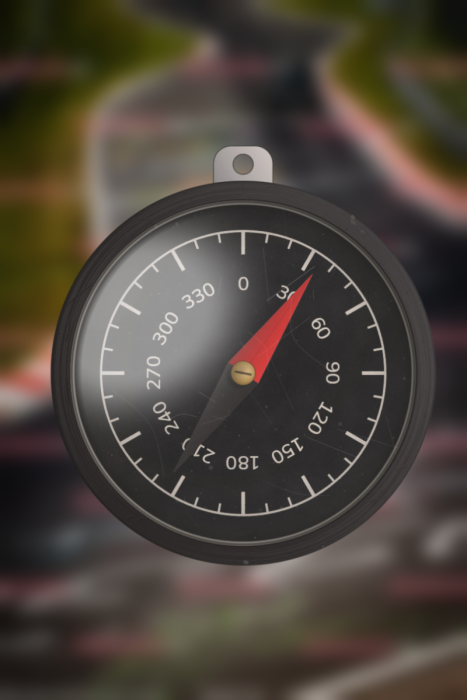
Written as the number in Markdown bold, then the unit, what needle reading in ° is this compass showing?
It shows **35** °
